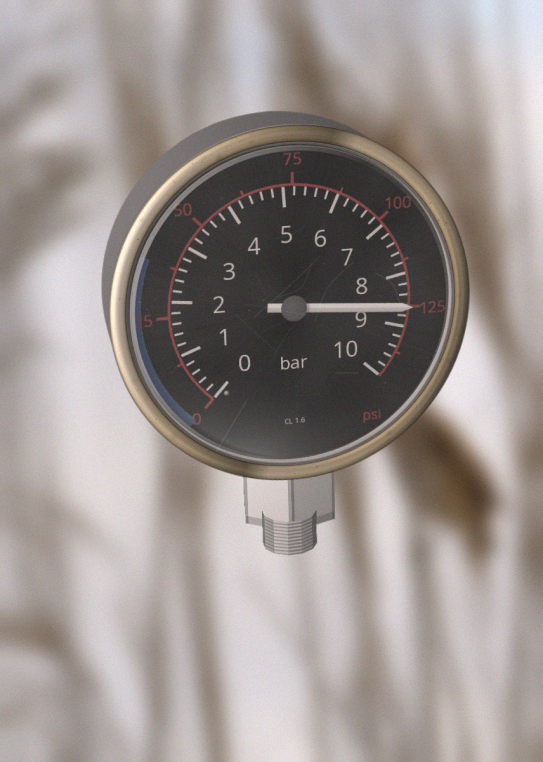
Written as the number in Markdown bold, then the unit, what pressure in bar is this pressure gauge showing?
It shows **8.6** bar
